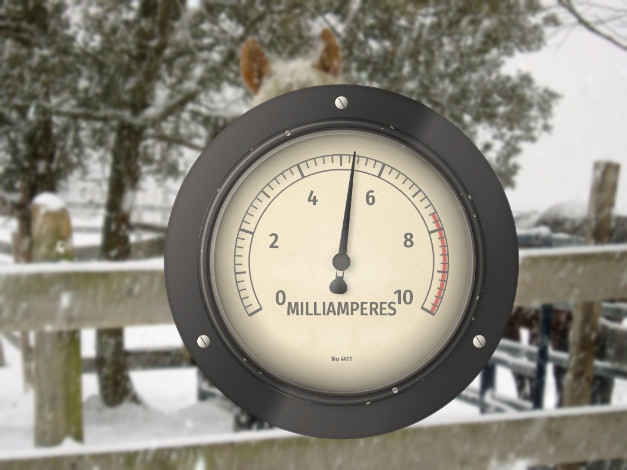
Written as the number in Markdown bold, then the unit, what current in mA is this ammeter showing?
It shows **5.3** mA
